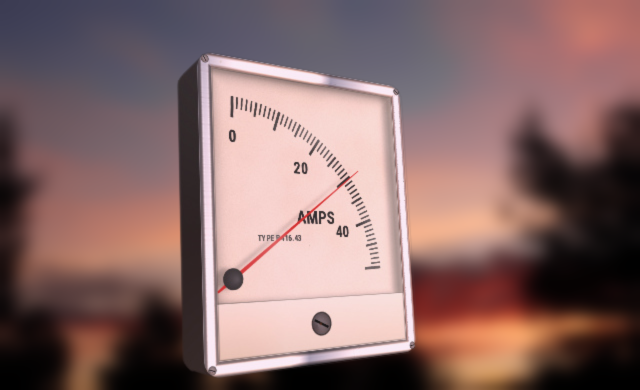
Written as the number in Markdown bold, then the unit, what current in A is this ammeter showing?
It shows **30** A
